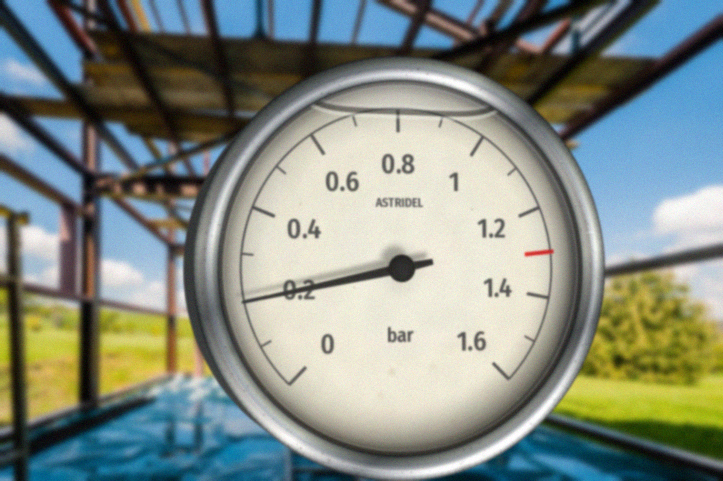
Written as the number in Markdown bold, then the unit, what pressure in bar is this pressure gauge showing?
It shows **0.2** bar
